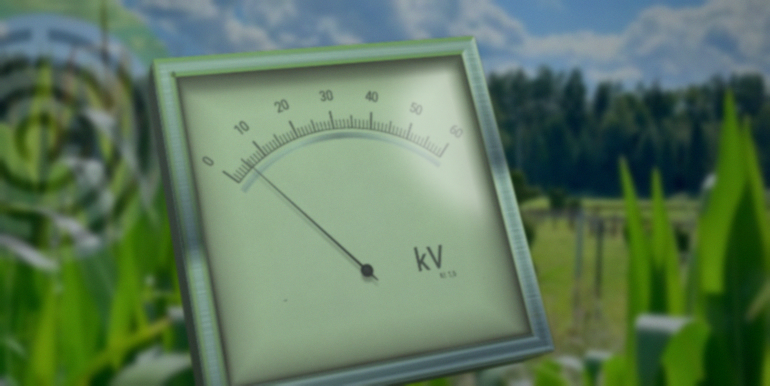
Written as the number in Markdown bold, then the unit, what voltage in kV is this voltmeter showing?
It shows **5** kV
